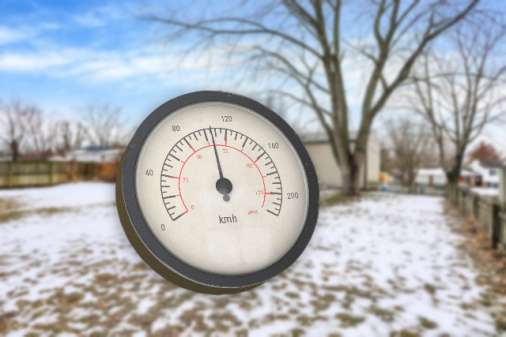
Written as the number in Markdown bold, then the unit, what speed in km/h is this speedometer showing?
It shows **105** km/h
